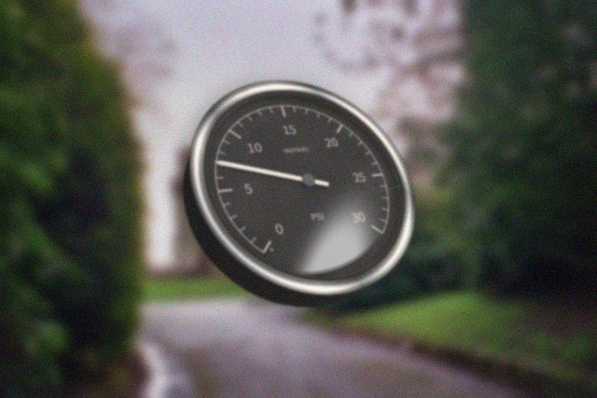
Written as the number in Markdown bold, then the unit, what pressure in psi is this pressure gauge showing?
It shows **7** psi
